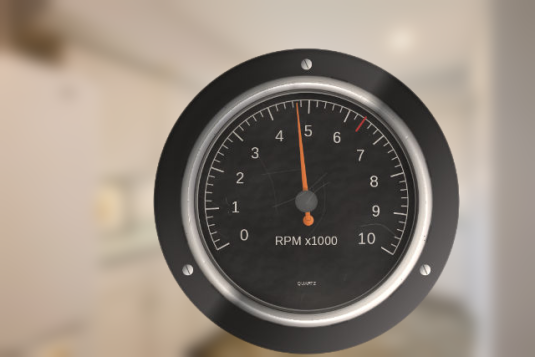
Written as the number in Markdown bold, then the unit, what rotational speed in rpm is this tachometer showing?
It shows **4700** rpm
